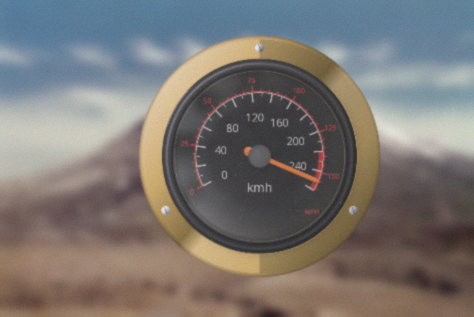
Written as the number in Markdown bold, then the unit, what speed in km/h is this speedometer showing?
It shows **250** km/h
